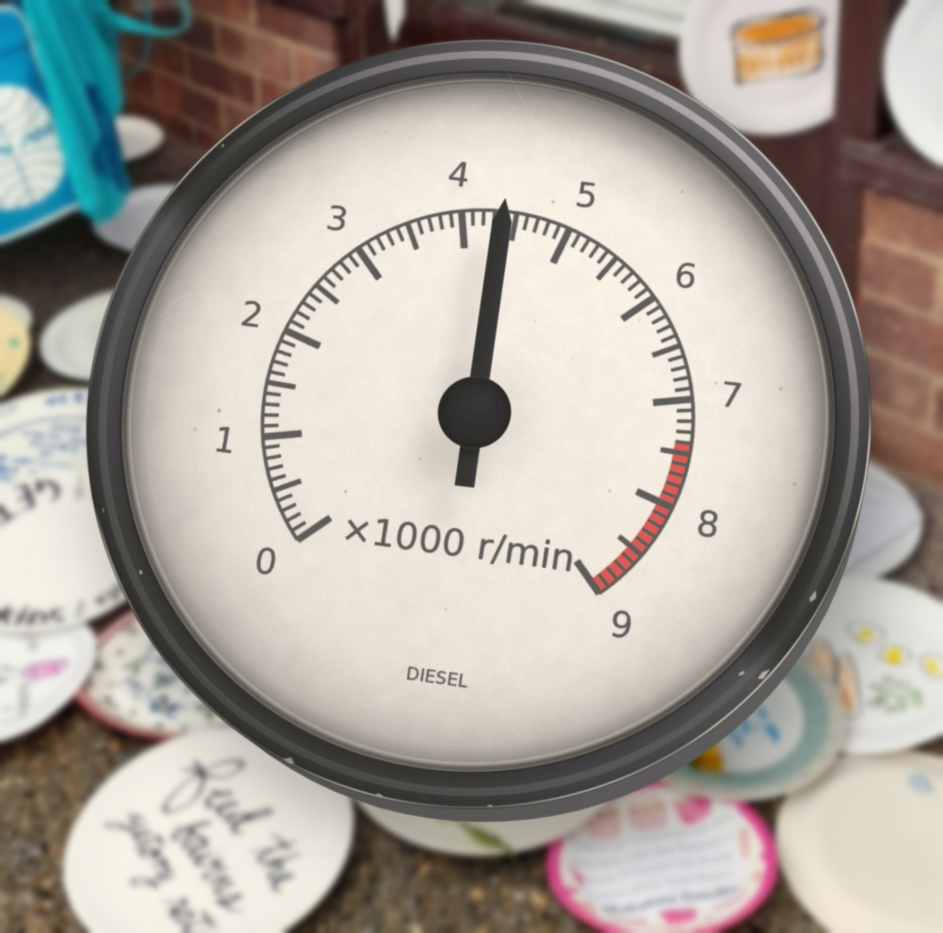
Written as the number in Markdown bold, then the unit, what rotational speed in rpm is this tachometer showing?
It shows **4400** rpm
